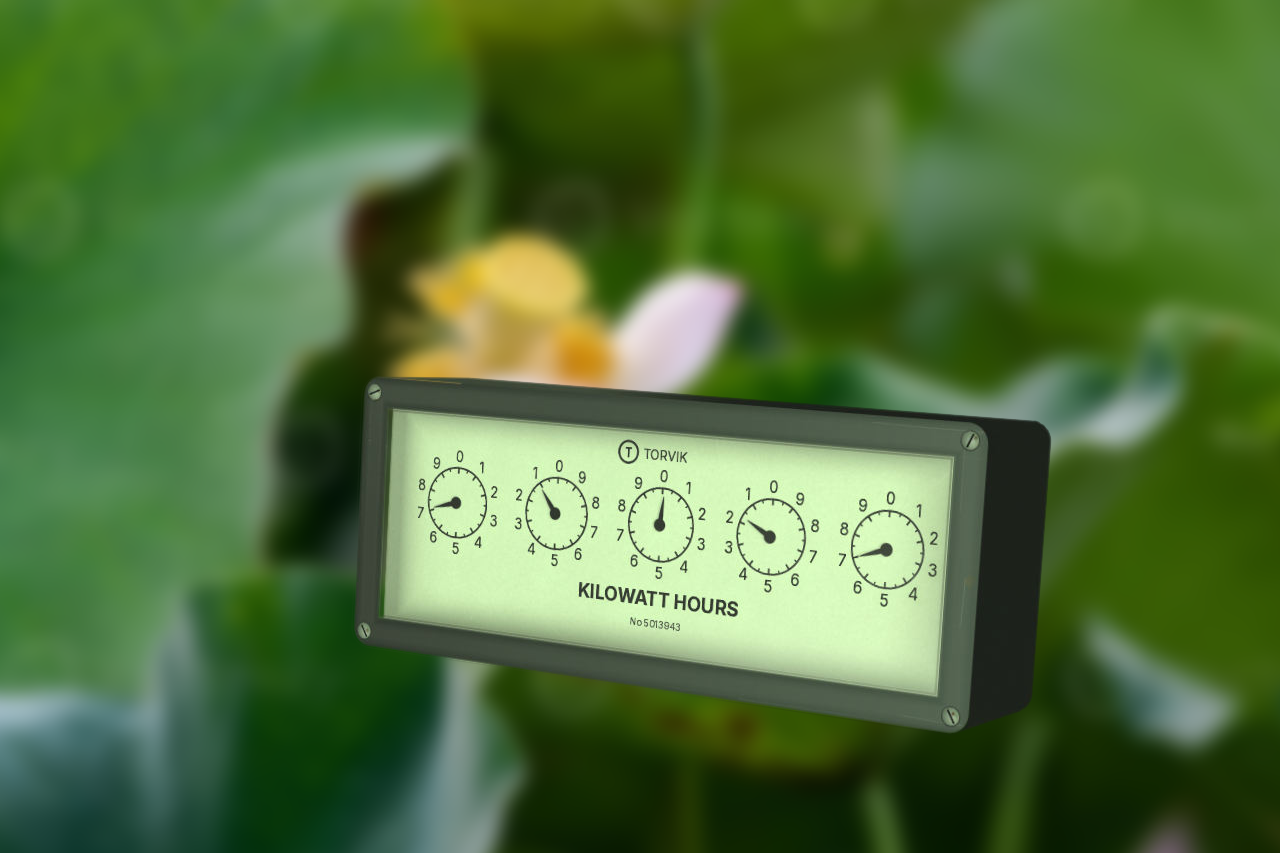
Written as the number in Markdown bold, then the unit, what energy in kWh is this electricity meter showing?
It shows **71017** kWh
